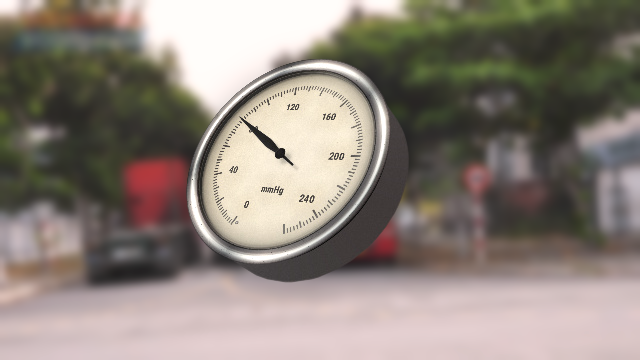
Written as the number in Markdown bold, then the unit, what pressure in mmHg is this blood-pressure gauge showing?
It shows **80** mmHg
